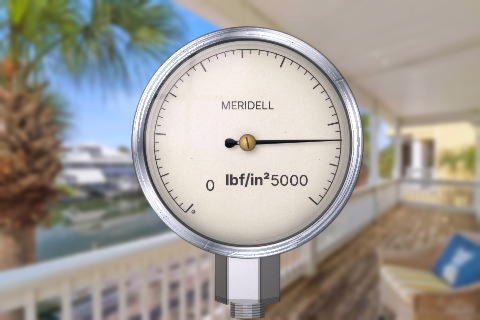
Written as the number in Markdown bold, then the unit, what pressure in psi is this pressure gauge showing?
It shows **4200** psi
